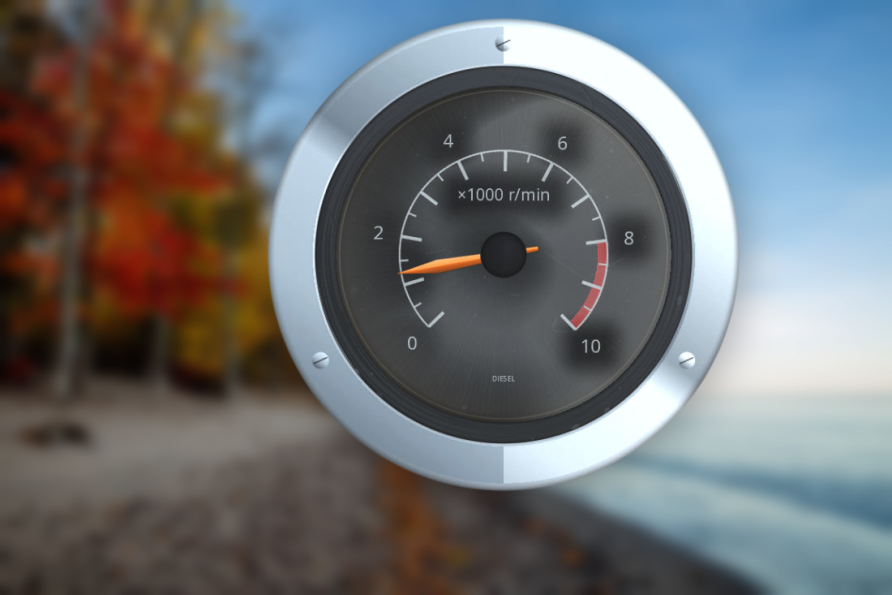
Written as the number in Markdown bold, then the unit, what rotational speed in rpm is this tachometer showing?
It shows **1250** rpm
